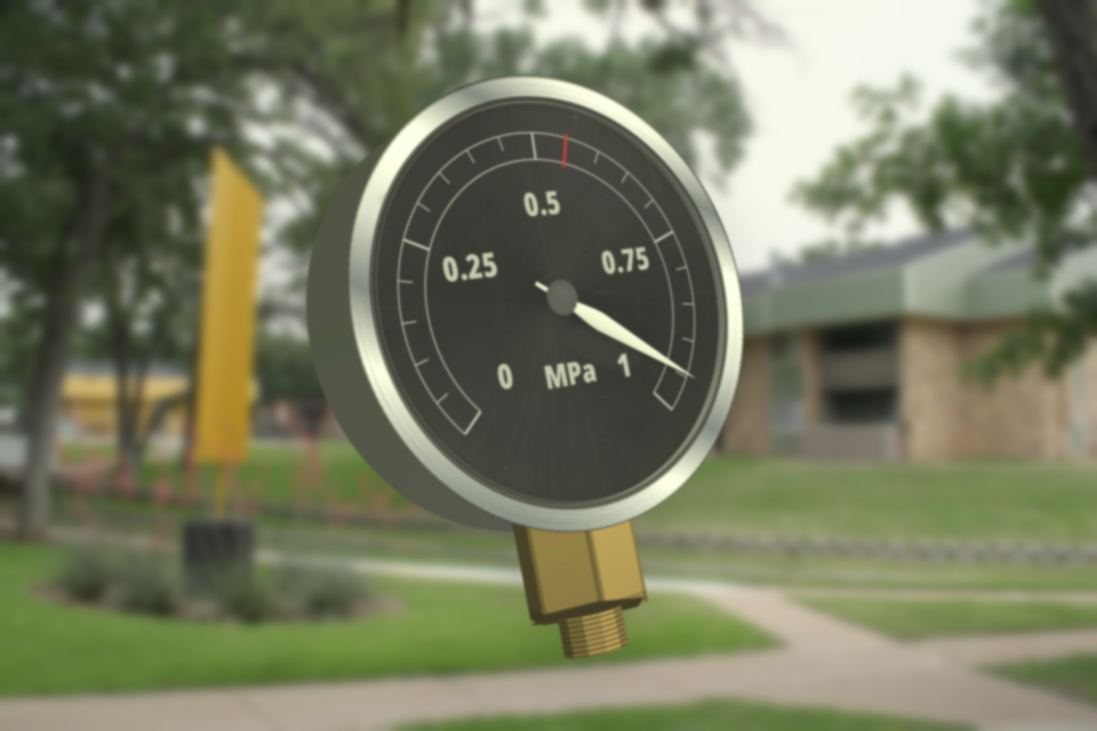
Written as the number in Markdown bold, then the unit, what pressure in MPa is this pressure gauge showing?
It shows **0.95** MPa
